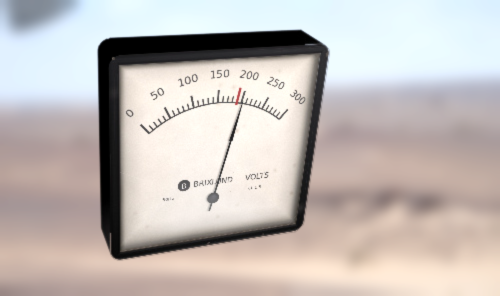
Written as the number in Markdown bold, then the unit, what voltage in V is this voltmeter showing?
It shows **200** V
